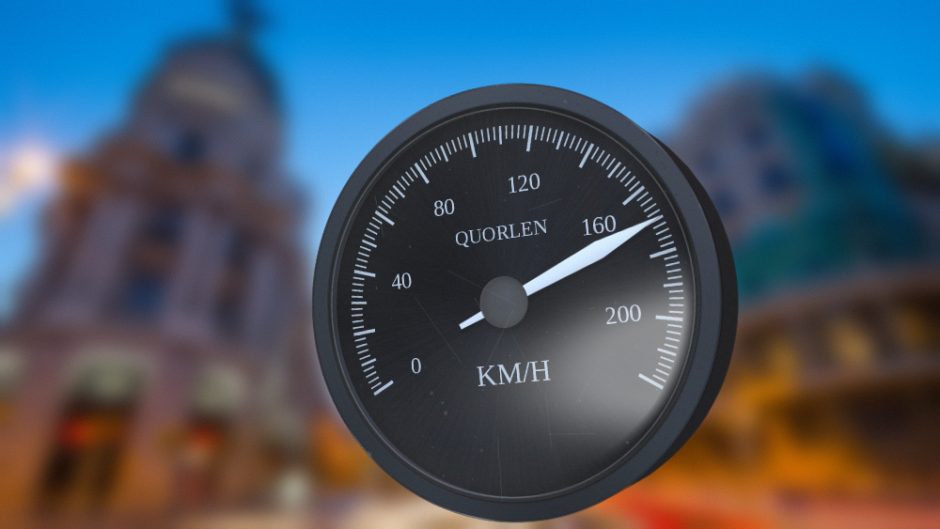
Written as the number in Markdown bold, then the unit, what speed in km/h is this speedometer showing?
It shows **170** km/h
